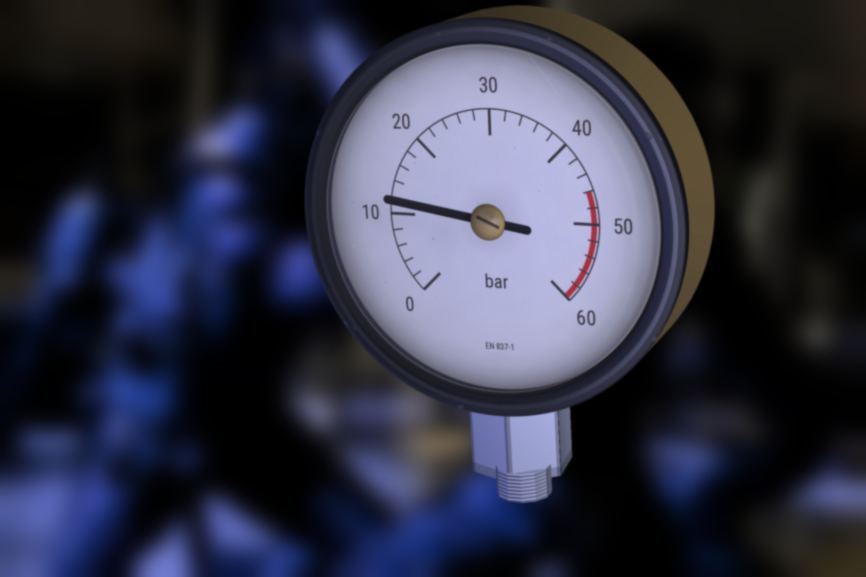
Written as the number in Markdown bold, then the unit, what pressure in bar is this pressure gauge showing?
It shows **12** bar
